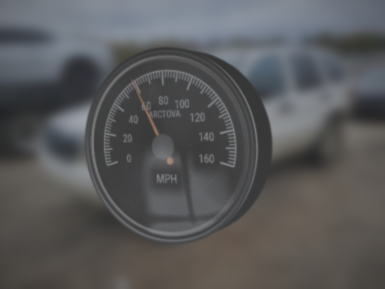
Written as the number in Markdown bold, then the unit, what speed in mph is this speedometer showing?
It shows **60** mph
